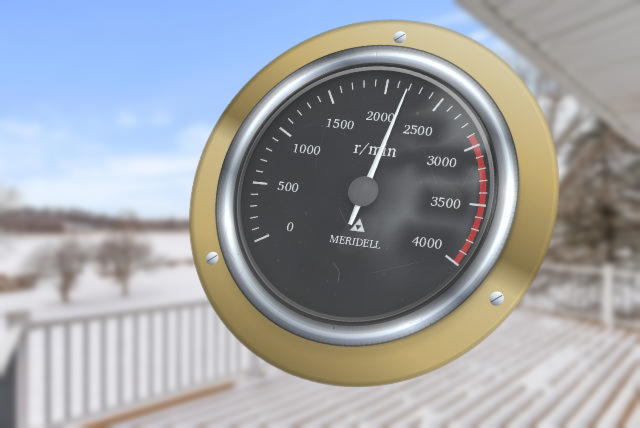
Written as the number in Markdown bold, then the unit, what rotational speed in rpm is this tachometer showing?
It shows **2200** rpm
